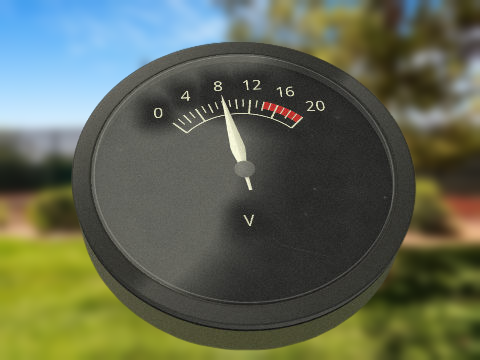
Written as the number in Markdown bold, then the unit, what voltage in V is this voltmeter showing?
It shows **8** V
